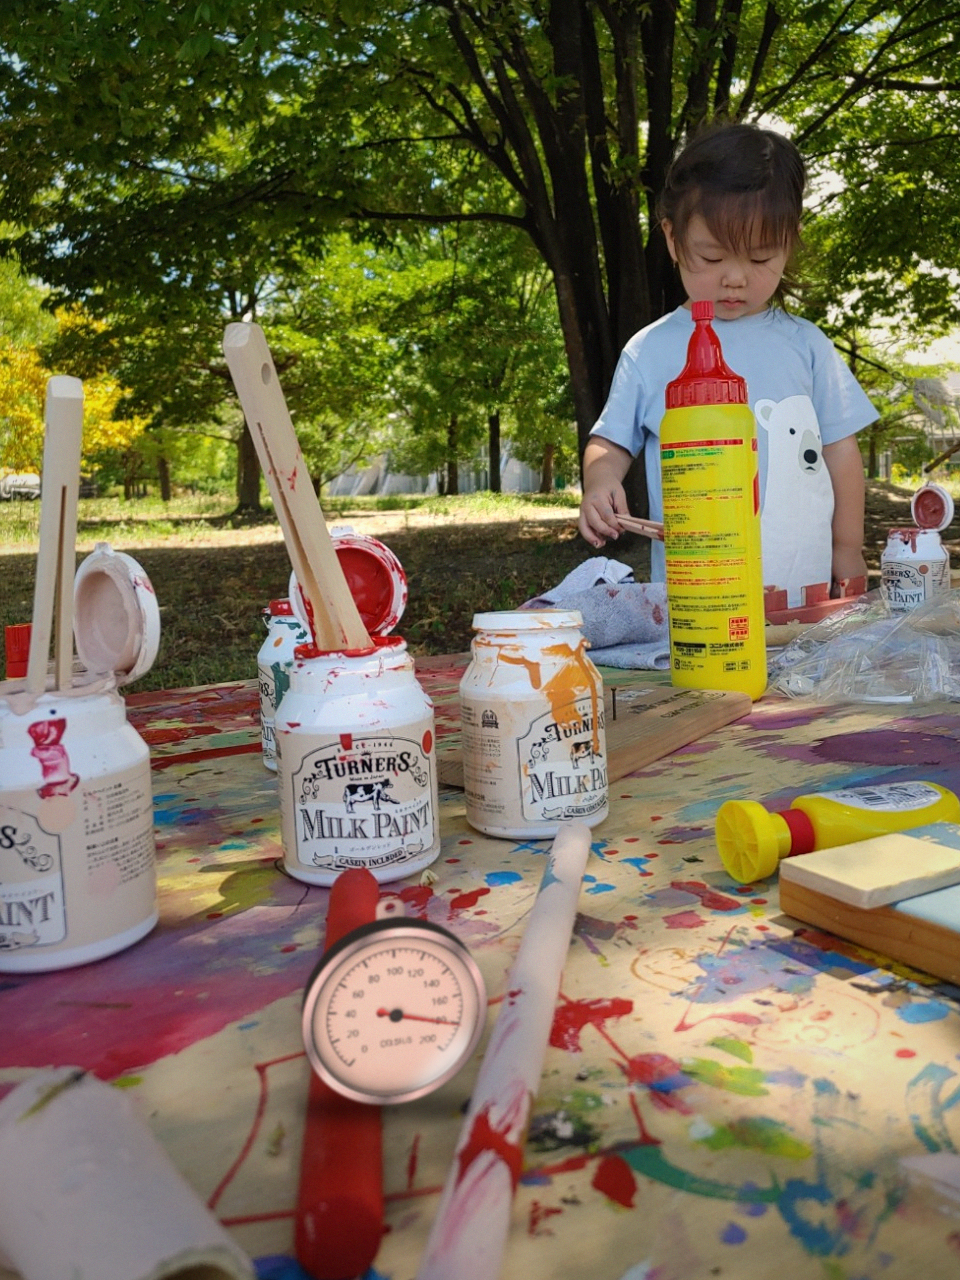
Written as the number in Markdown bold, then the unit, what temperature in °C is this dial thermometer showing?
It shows **180** °C
